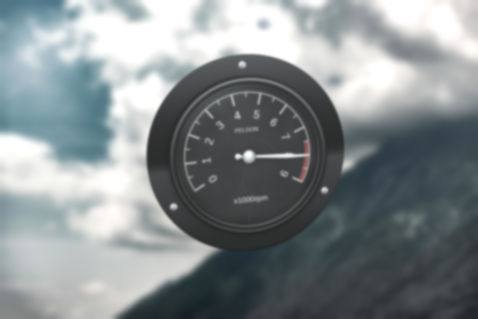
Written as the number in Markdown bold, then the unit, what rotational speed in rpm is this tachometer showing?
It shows **8000** rpm
